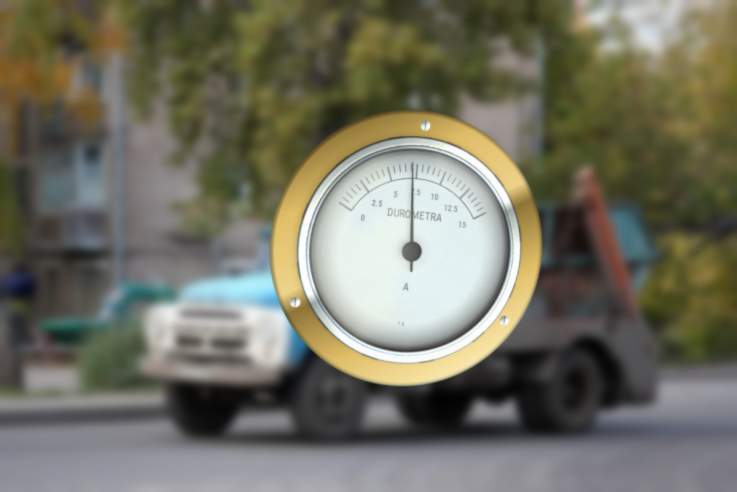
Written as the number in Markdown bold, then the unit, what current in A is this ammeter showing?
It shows **7** A
